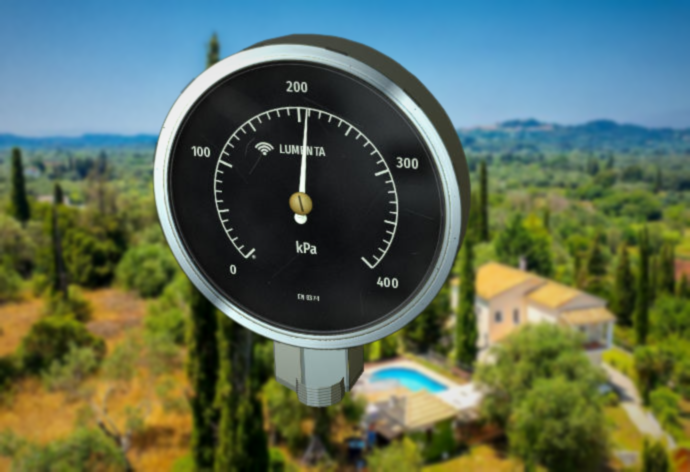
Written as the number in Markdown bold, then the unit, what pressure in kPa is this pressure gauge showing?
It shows **210** kPa
